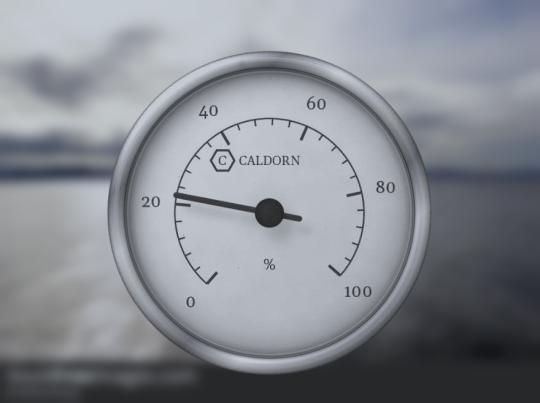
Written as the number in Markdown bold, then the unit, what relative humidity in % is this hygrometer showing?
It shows **22** %
